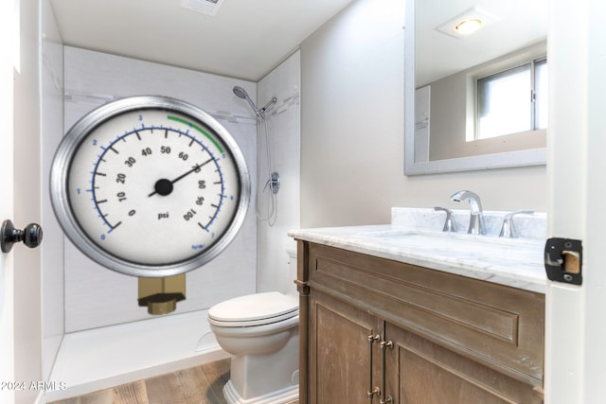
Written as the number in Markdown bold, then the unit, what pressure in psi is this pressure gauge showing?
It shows **70** psi
